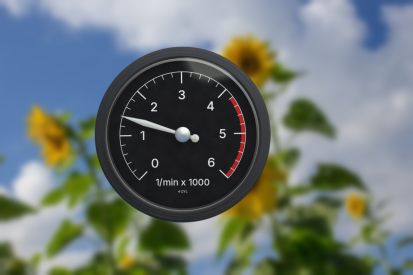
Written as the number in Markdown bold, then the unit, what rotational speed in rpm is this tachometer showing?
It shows **1400** rpm
